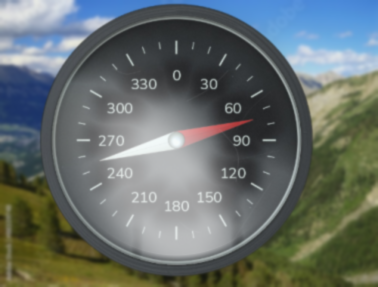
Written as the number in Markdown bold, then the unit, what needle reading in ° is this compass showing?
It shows **75** °
